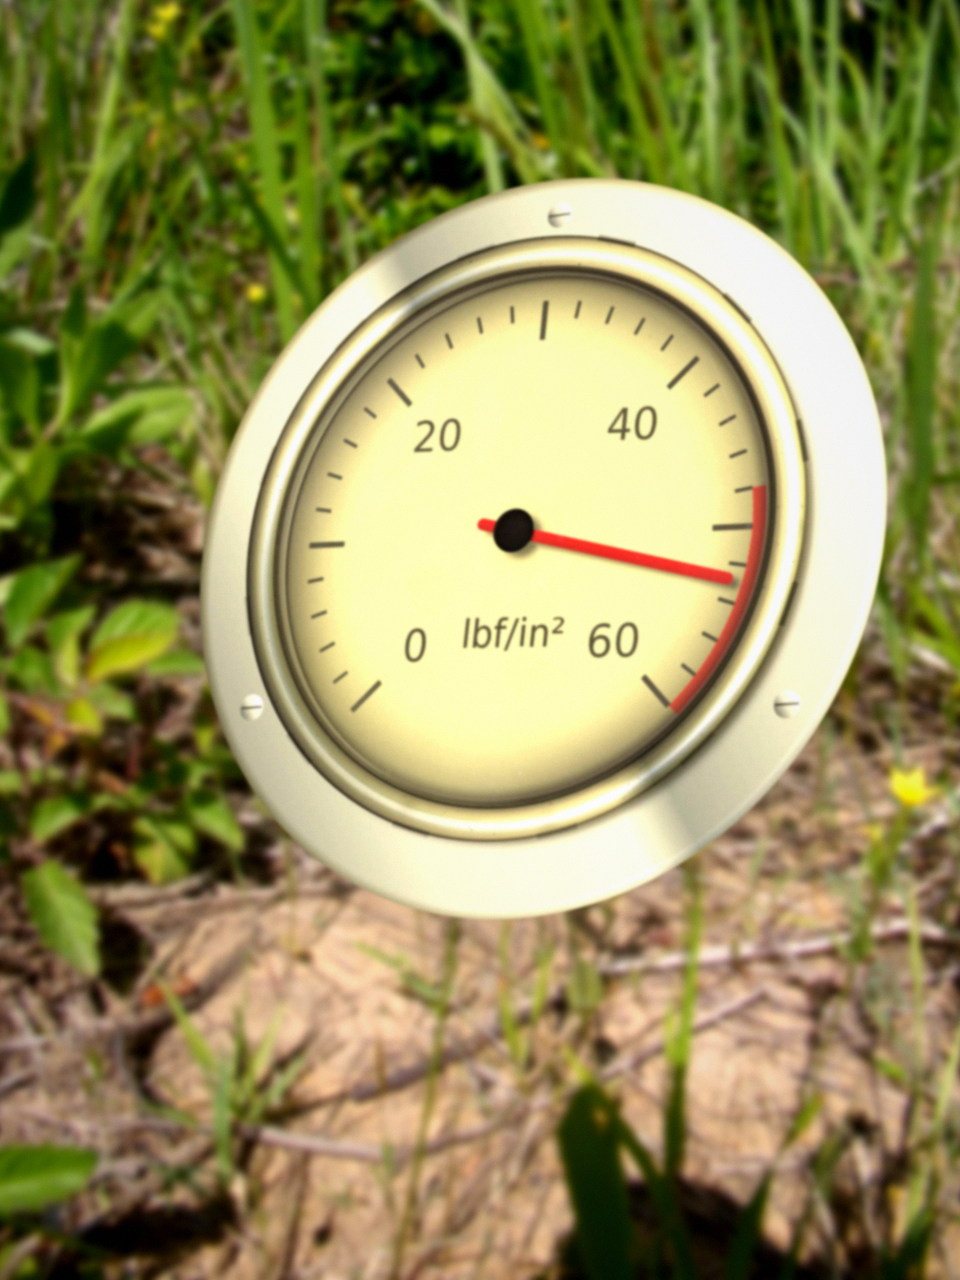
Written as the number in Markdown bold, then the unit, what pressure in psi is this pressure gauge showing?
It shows **53** psi
